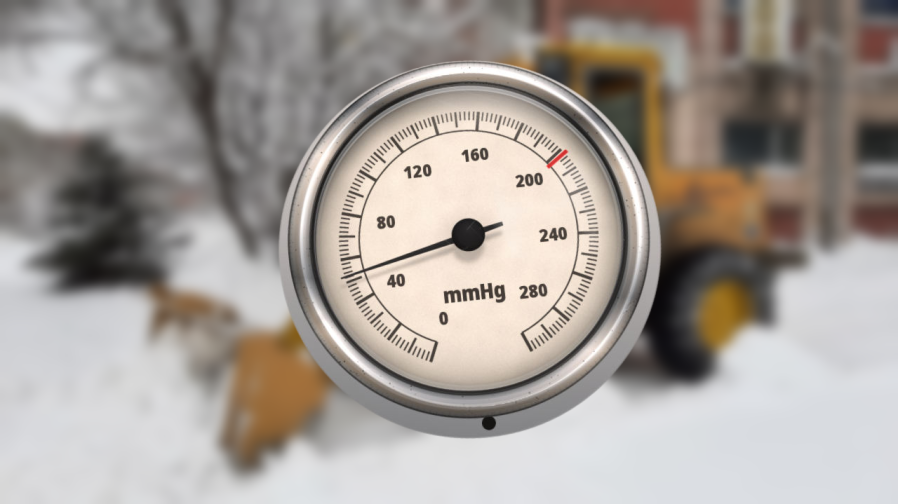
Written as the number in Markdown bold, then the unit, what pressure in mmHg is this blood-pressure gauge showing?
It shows **52** mmHg
